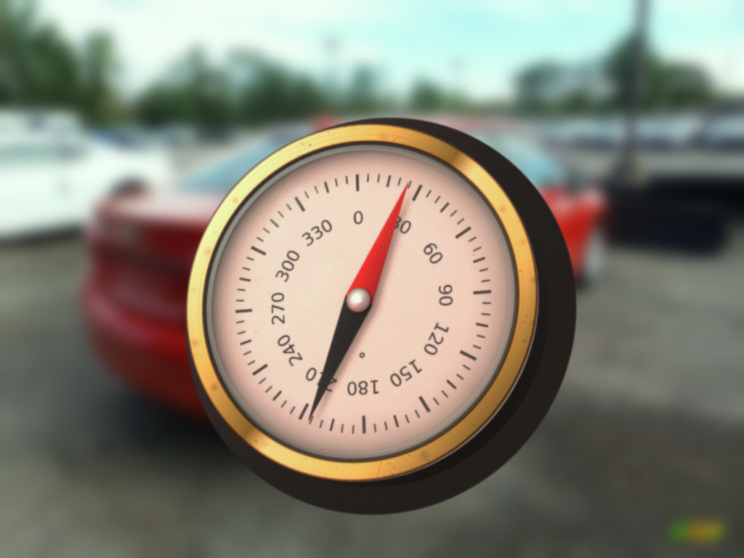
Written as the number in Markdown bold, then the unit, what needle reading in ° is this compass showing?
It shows **25** °
